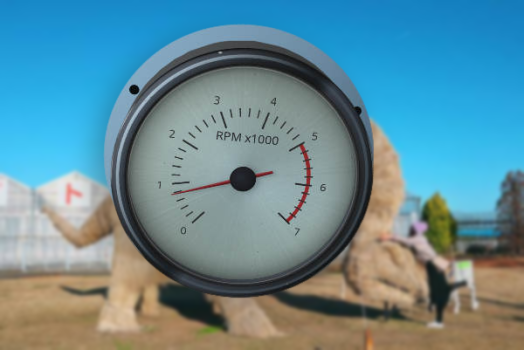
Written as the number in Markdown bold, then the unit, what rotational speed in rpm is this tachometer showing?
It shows **800** rpm
